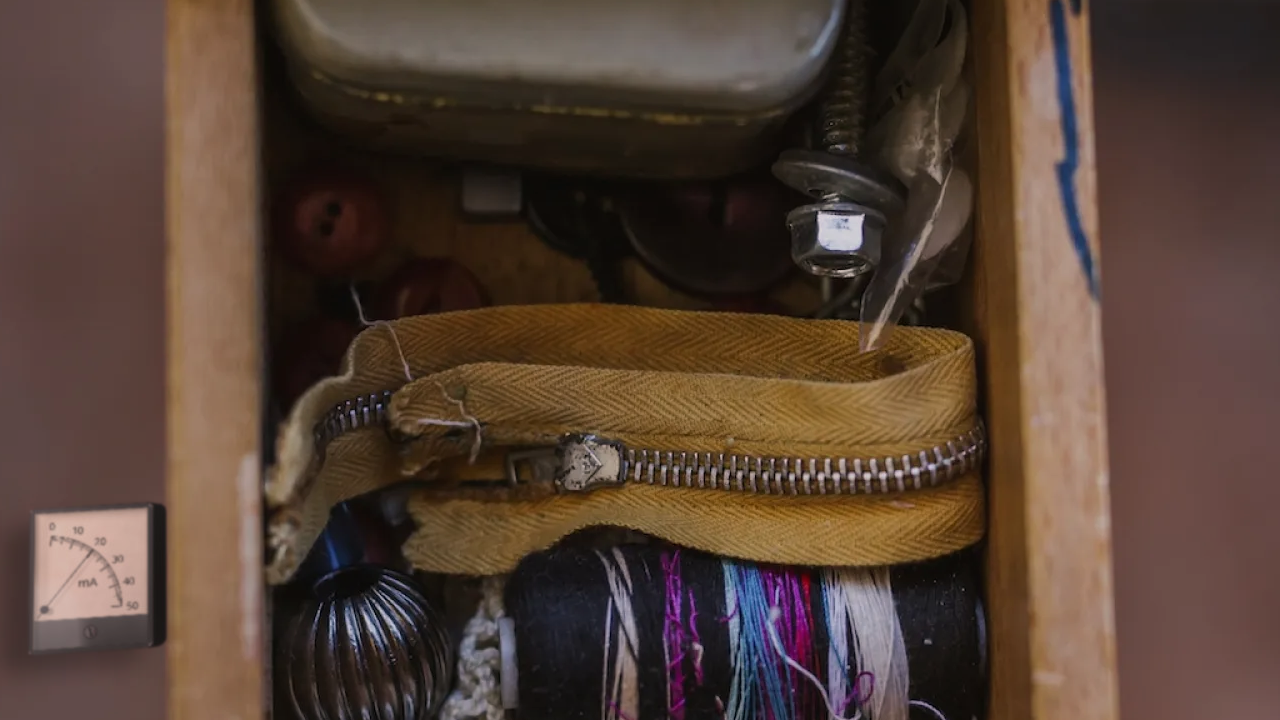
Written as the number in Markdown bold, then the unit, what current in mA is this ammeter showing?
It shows **20** mA
